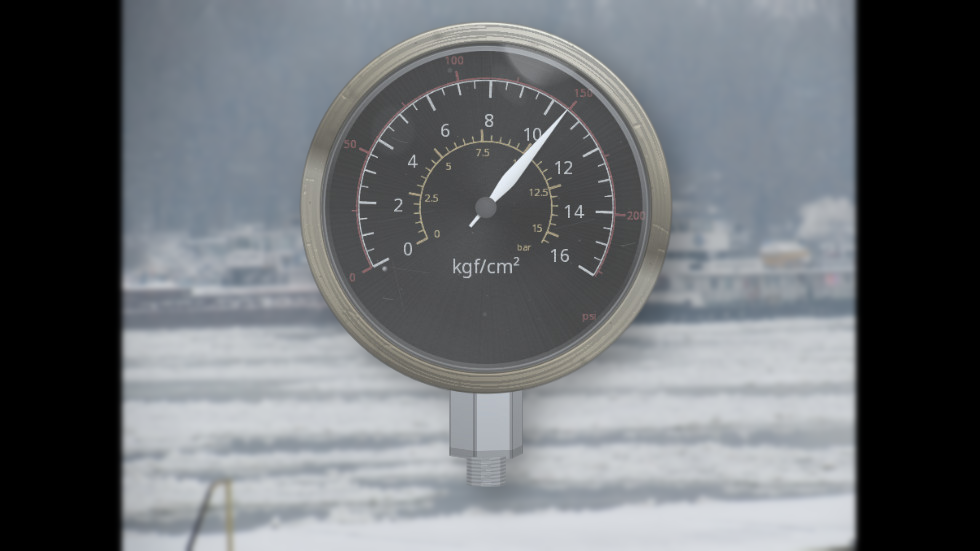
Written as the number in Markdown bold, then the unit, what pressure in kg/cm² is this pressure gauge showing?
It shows **10.5** kg/cm²
